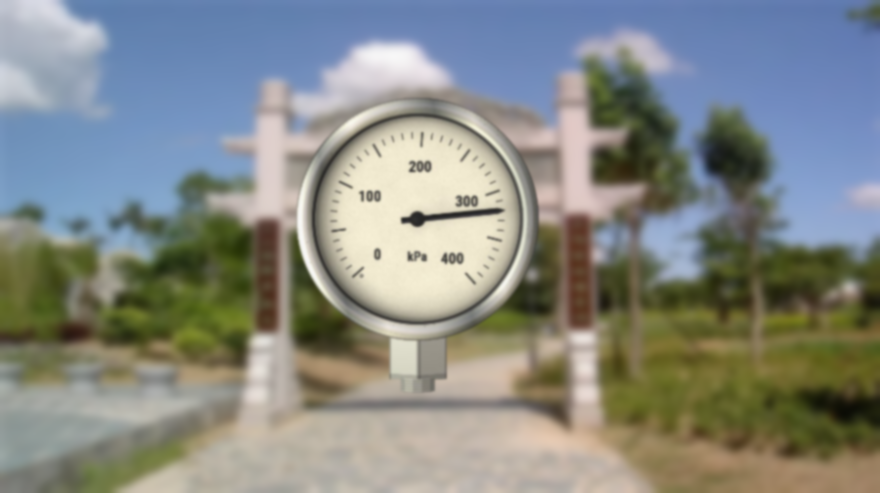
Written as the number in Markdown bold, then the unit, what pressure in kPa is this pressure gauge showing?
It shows **320** kPa
